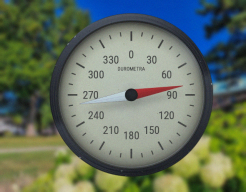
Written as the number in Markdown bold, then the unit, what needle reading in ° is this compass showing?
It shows **80** °
